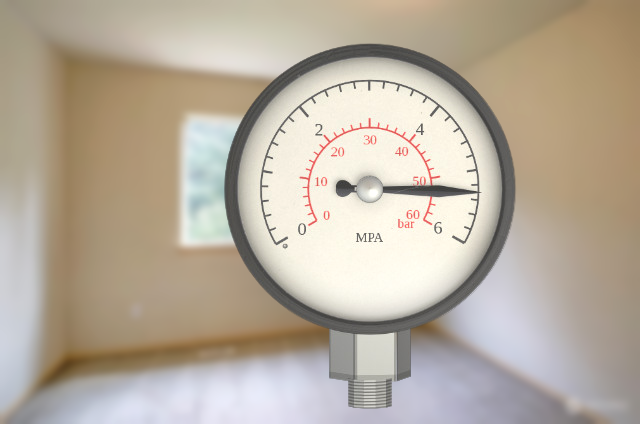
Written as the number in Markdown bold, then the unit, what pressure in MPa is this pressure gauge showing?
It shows **5.3** MPa
